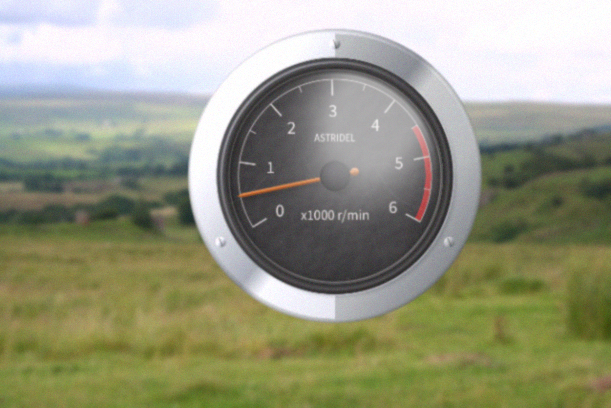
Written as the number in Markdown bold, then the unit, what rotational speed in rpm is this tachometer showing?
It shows **500** rpm
